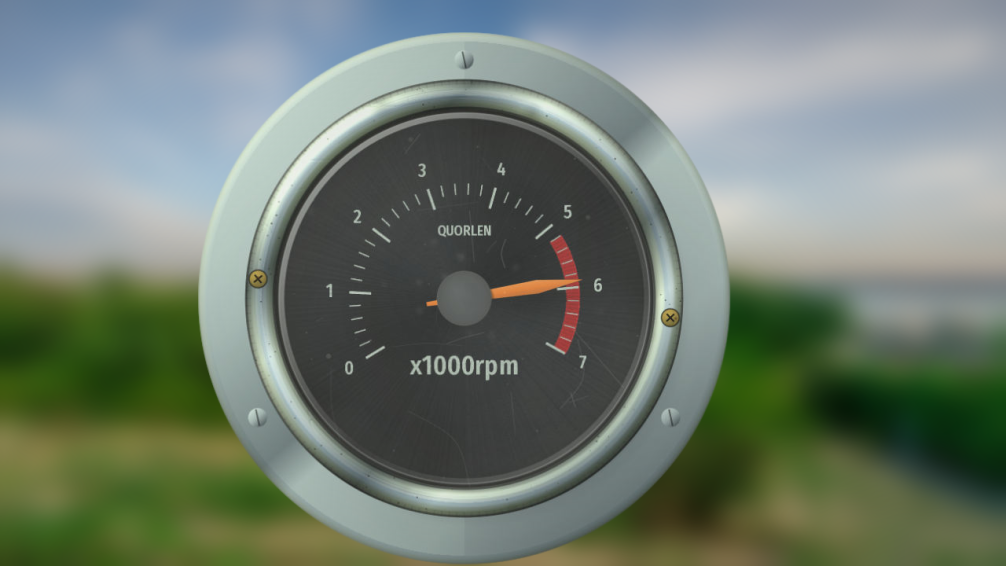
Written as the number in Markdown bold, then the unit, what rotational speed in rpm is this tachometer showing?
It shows **5900** rpm
